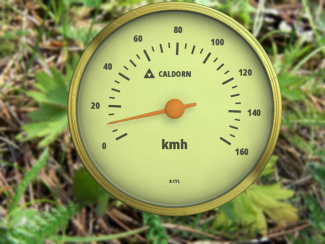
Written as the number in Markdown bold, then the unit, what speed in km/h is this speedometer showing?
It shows **10** km/h
